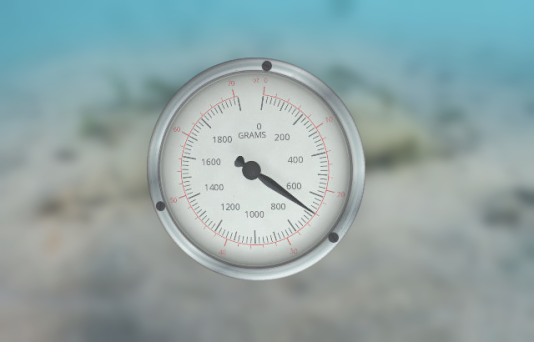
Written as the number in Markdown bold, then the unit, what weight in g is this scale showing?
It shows **680** g
